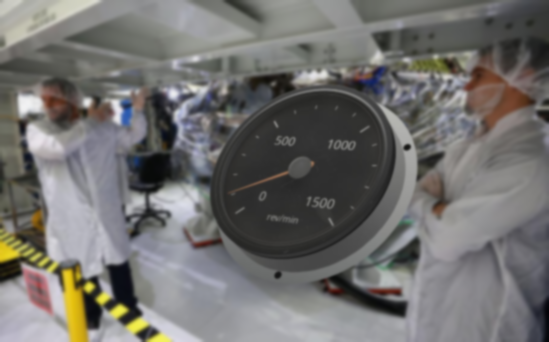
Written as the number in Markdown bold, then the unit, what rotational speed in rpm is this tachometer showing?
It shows **100** rpm
